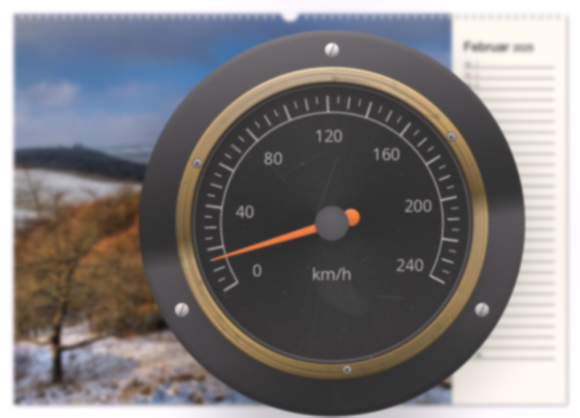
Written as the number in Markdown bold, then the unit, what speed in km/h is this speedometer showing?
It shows **15** km/h
